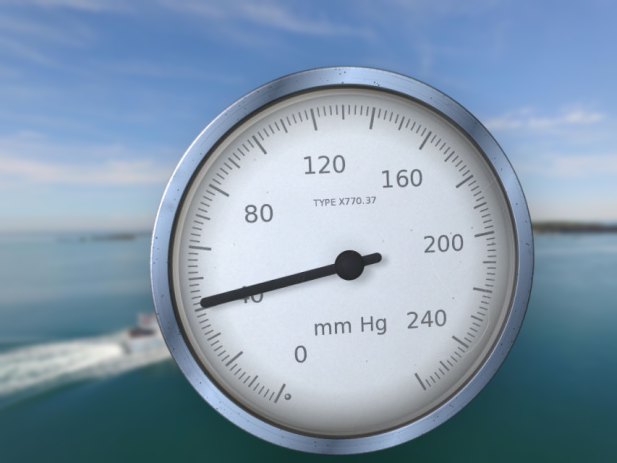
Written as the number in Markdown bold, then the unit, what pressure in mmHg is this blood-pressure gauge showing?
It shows **42** mmHg
